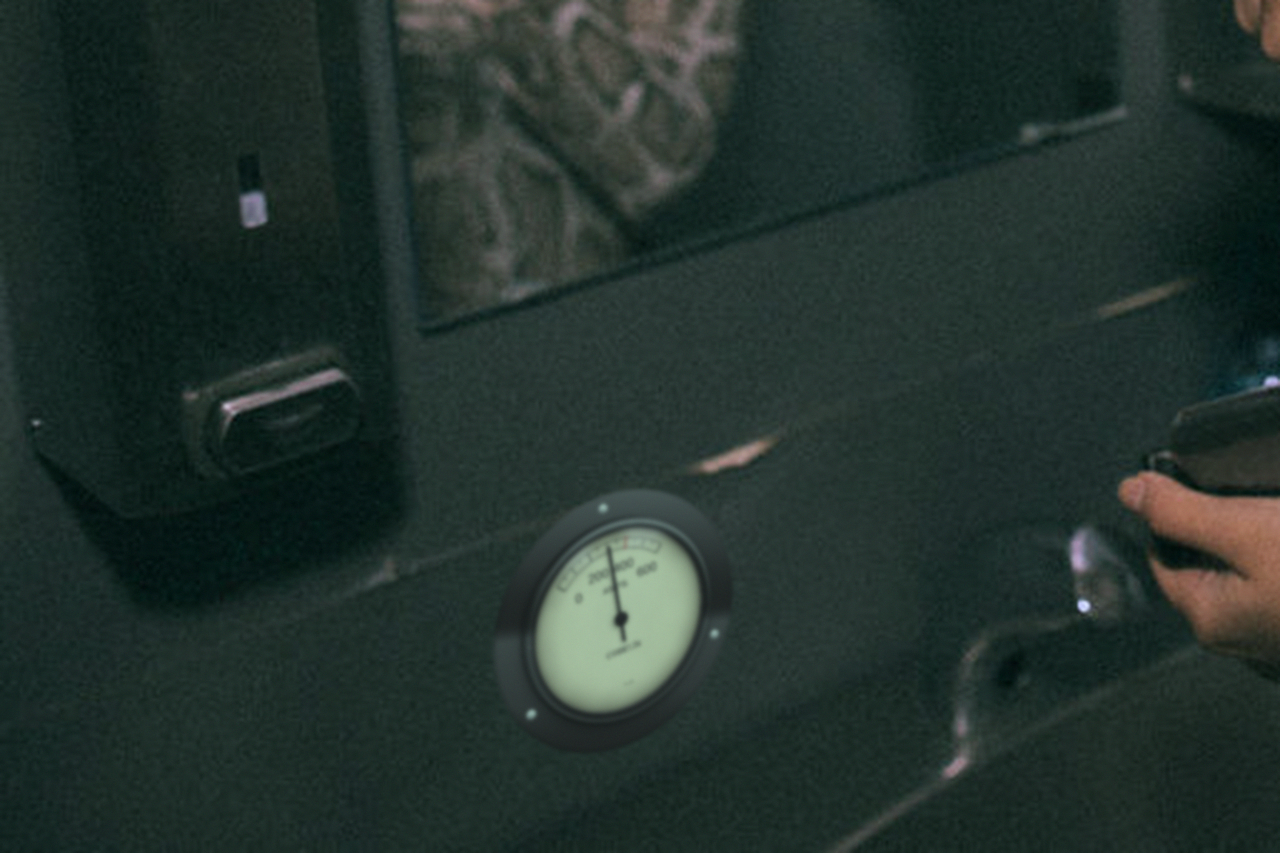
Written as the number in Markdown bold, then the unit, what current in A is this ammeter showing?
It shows **300** A
